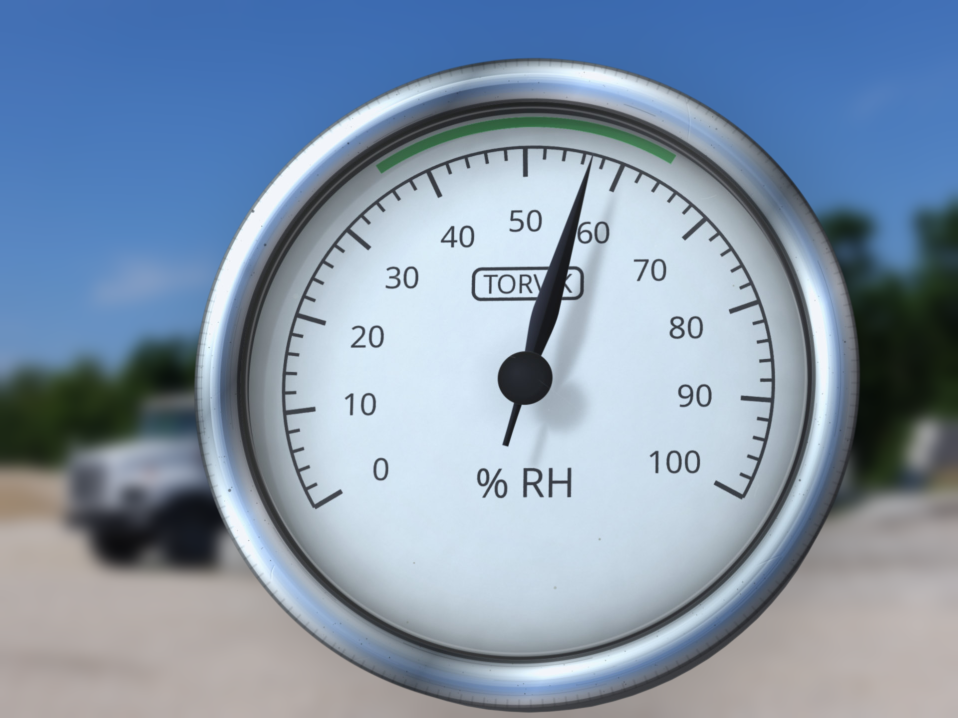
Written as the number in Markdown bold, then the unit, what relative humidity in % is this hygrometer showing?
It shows **57** %
